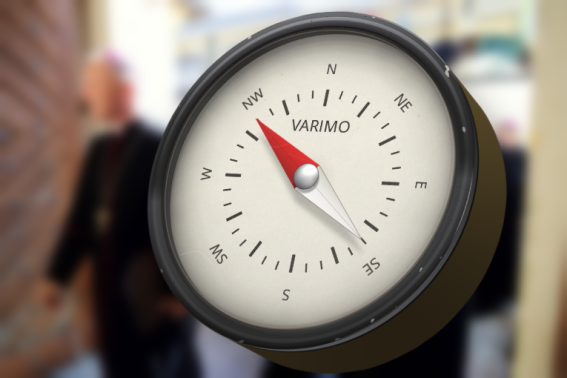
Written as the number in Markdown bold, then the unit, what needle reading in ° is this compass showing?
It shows **310** °
